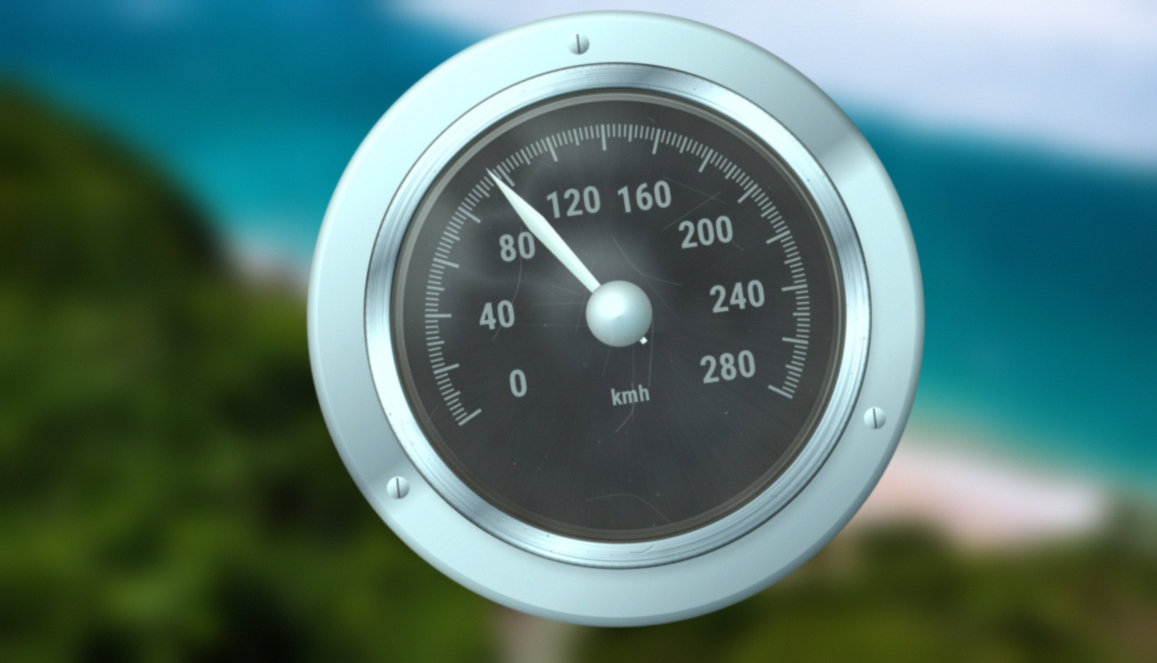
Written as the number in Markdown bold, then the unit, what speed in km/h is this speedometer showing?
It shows **96** km/h
